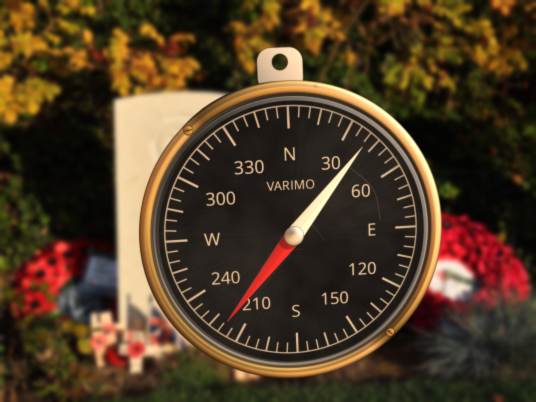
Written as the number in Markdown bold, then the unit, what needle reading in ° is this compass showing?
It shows **220** °
